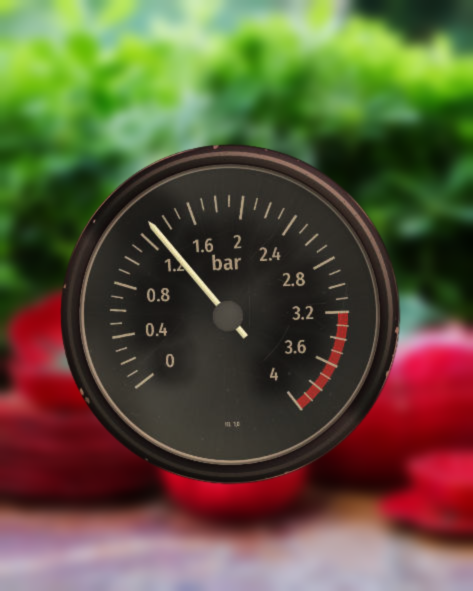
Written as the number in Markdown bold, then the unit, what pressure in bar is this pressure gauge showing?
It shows **1.3** bar
